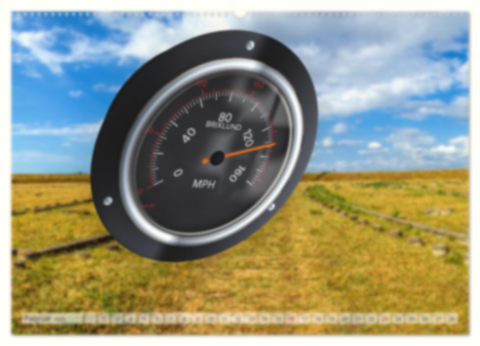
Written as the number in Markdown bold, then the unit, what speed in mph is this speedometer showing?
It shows **130** mph
